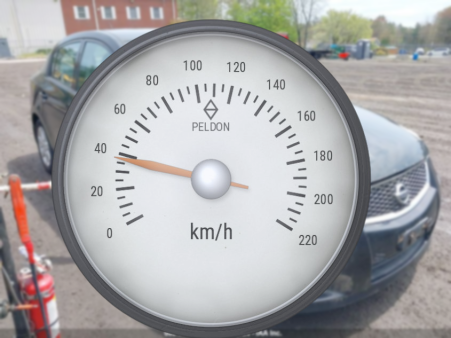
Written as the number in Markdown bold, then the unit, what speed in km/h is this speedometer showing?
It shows **37.5** km/h
